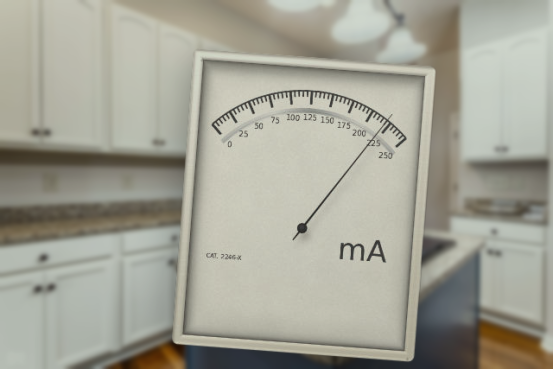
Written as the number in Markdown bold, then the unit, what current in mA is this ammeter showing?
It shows **220** mA
